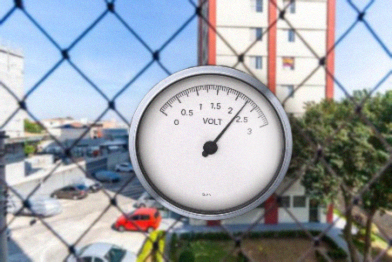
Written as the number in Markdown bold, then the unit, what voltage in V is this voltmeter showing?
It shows **2.25** V
